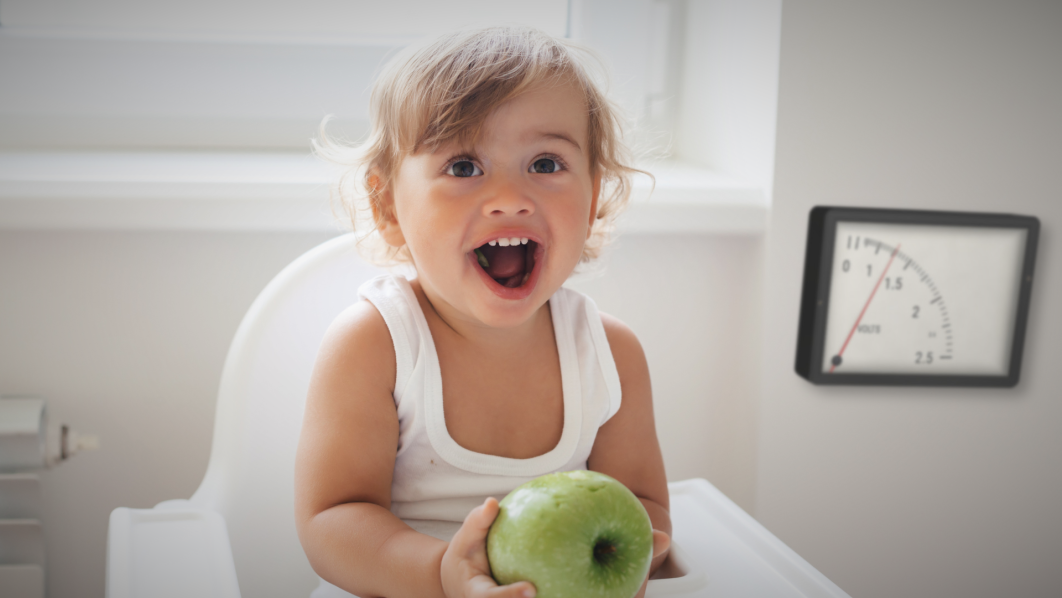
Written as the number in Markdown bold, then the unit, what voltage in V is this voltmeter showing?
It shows **1.25** V
